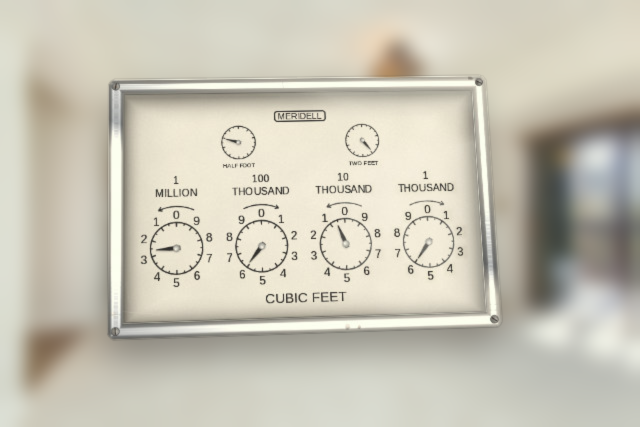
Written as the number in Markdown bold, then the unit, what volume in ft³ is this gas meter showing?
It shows **260600** ft³
